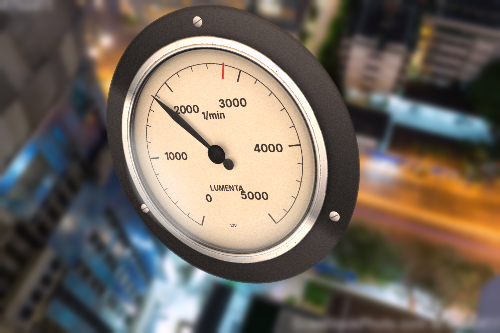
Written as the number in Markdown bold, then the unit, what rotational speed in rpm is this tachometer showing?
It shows **1800** rpm
